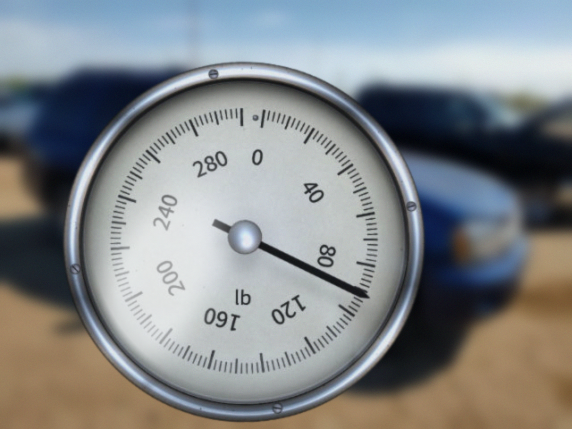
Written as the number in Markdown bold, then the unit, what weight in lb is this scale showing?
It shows **92** lb
